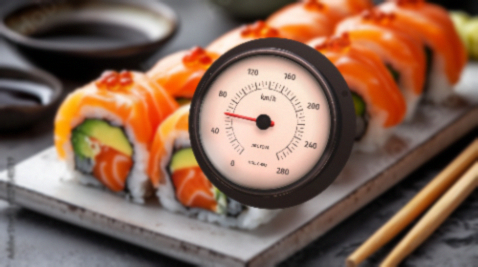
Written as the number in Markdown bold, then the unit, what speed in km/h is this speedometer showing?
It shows **60** km/h
